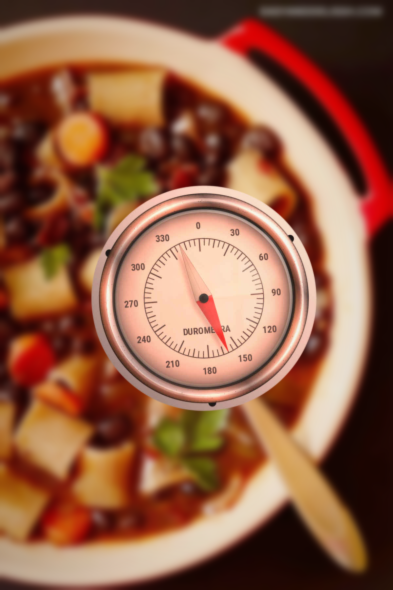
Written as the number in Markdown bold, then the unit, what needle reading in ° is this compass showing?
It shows **160** °
